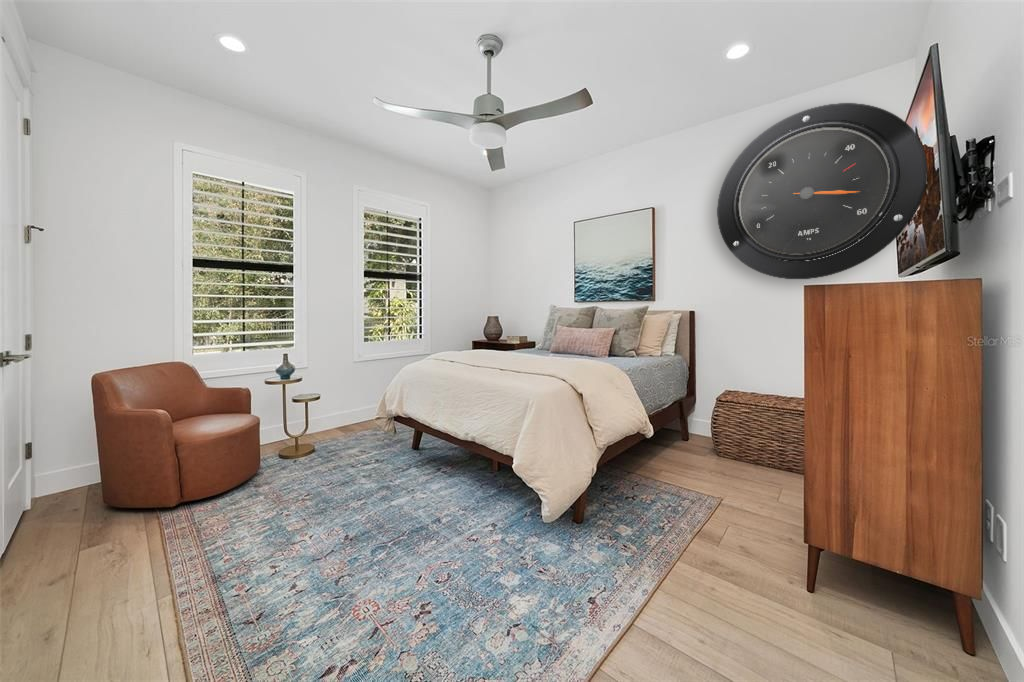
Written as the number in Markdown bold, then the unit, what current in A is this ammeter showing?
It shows **55** A
